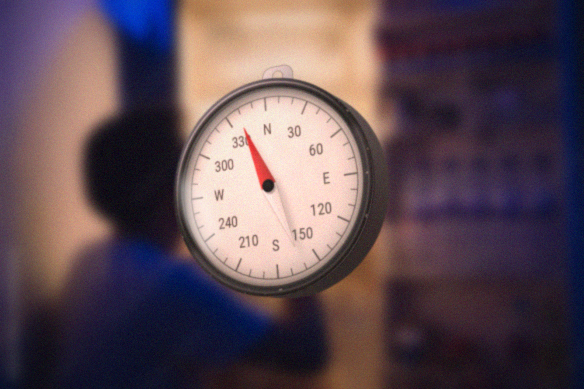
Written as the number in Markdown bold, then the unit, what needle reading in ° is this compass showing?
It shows **340** °
